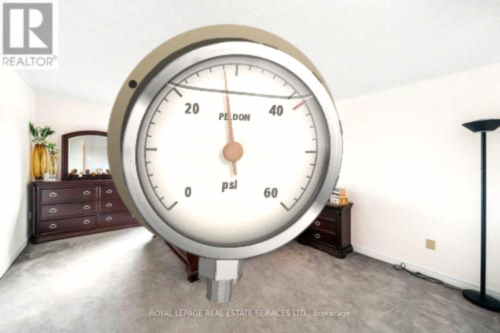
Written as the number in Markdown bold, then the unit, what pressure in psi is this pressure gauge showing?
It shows **28** psi
